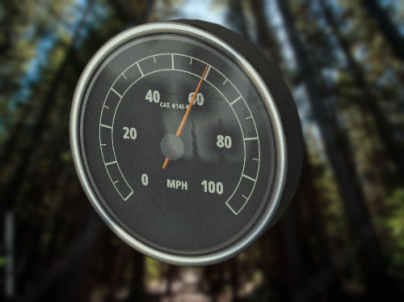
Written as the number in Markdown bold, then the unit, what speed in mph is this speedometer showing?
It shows **60** mph
